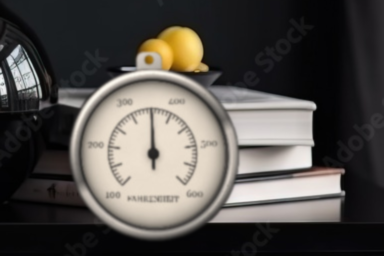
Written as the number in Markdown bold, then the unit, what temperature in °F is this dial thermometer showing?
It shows **350** °F
